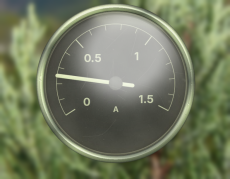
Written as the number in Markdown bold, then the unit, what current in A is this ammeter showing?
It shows **0.25** A
